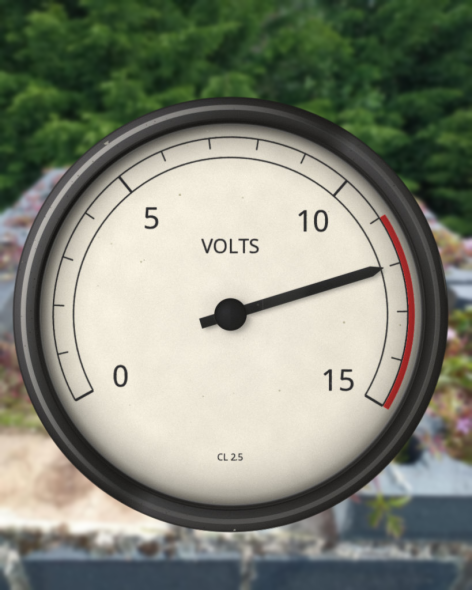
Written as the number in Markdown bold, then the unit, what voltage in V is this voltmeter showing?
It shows **12** V
